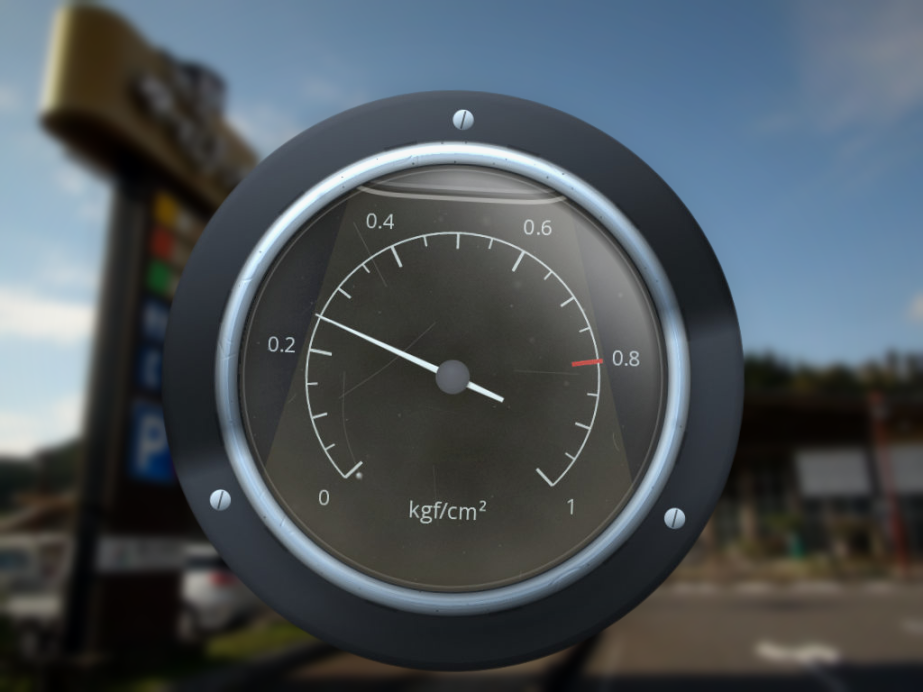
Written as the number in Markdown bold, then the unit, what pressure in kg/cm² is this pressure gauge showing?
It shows **0.25** kg/cm²
